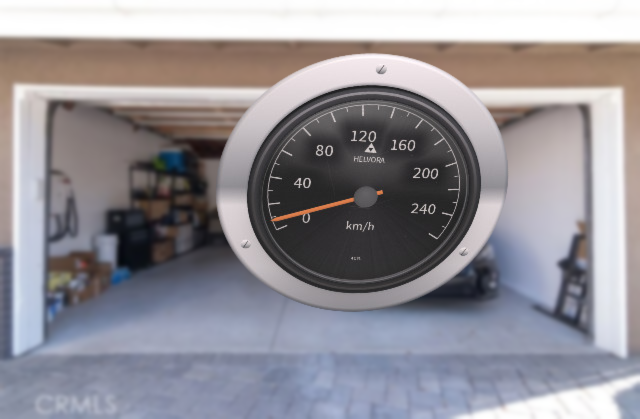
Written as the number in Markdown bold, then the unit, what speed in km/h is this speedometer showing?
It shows **10** km/h
